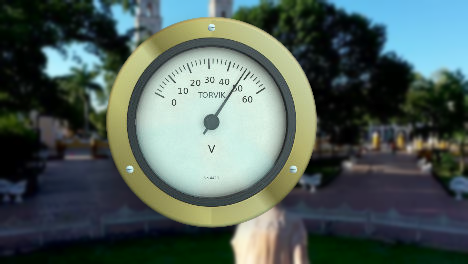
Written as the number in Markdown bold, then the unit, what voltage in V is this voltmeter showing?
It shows **48** V
